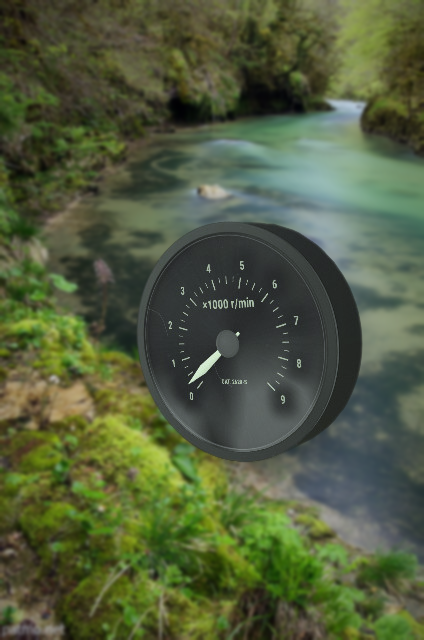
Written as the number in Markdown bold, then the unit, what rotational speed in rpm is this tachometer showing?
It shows **250** rpm
